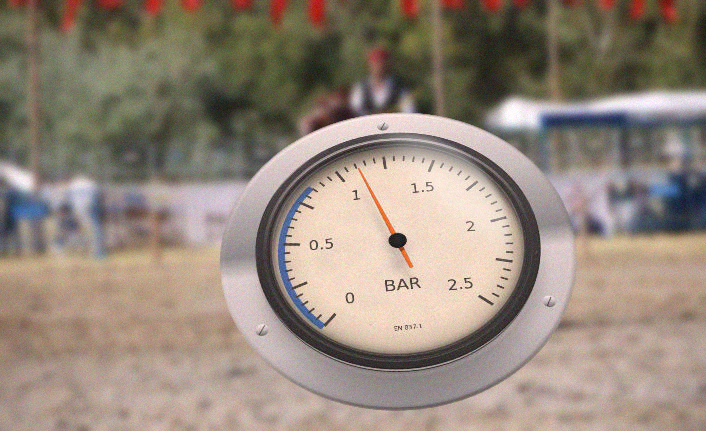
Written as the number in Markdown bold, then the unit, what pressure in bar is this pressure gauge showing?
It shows **1.1** bar
